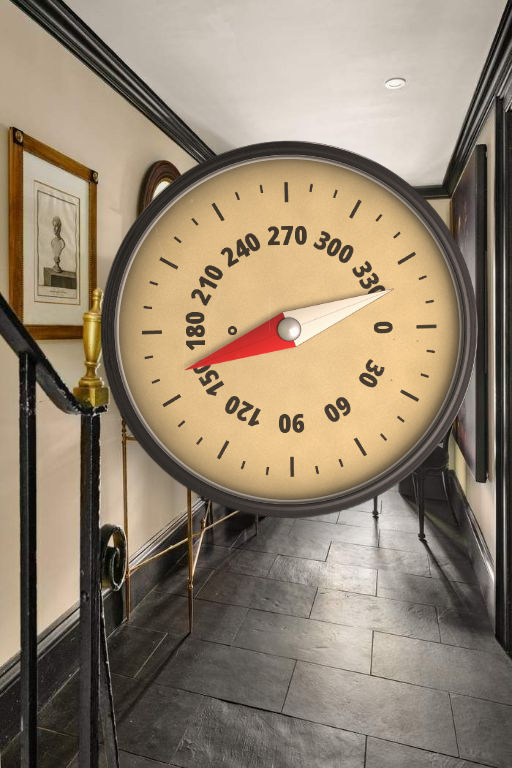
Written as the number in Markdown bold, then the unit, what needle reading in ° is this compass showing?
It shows **160** °
